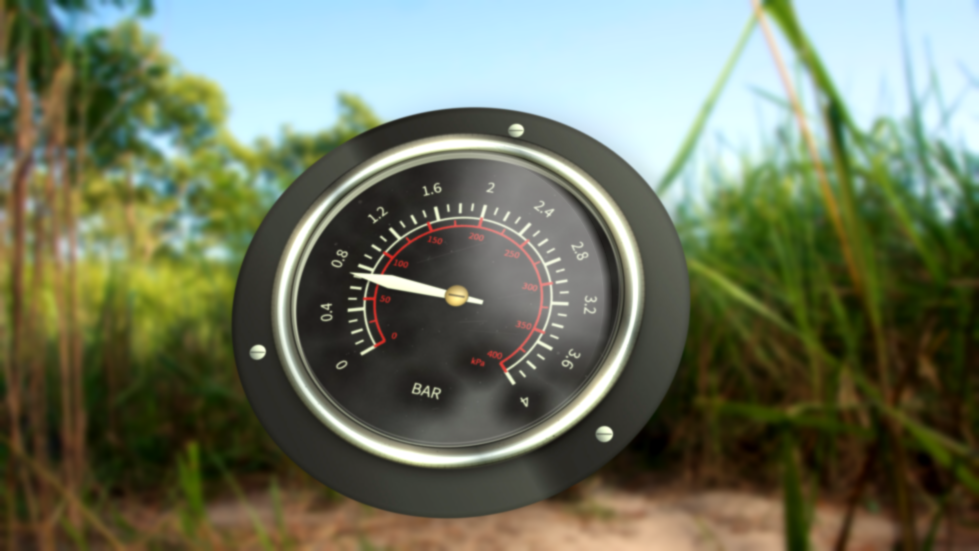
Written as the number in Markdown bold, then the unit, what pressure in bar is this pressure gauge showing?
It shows **0.7** bar
